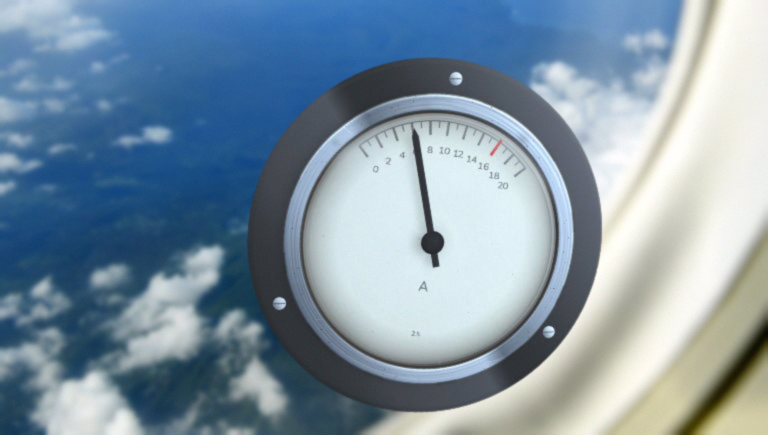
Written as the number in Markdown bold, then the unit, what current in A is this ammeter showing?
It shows **6** A
